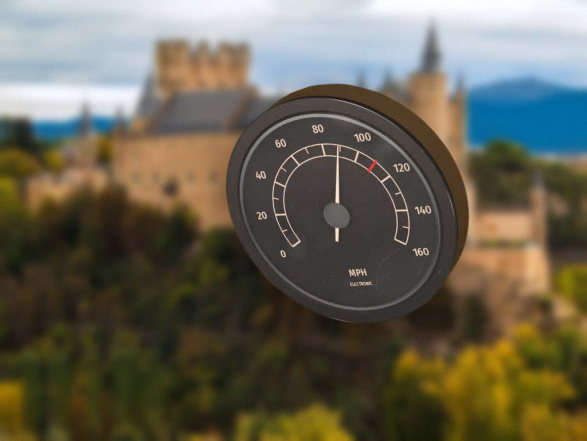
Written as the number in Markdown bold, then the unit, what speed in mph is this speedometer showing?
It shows **90** mph
